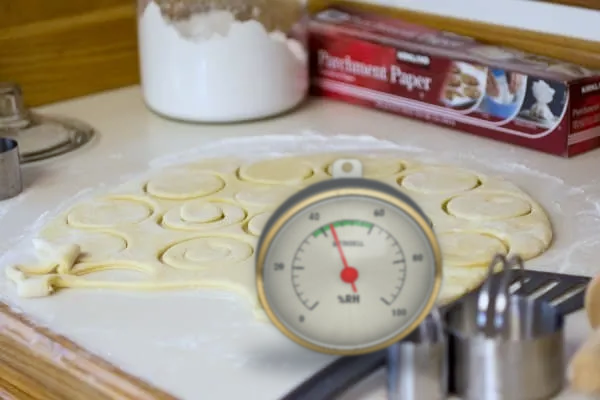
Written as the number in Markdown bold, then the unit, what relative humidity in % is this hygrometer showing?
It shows **44** %
